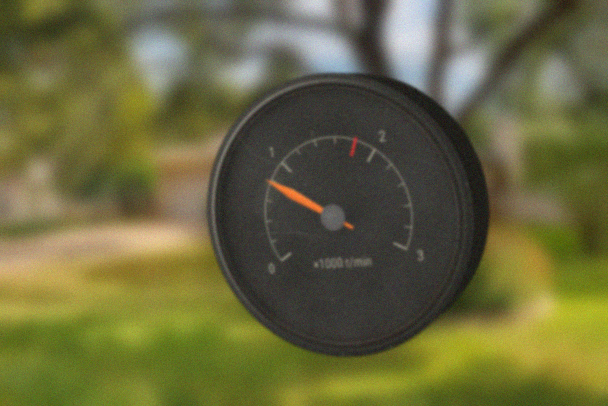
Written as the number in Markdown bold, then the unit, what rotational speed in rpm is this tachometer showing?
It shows **800** rpm
